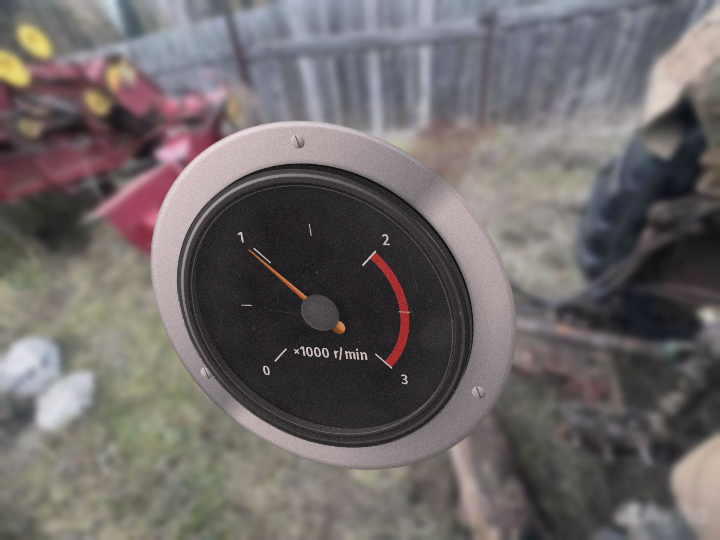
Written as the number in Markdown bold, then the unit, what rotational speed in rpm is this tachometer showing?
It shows **1000** rpm
